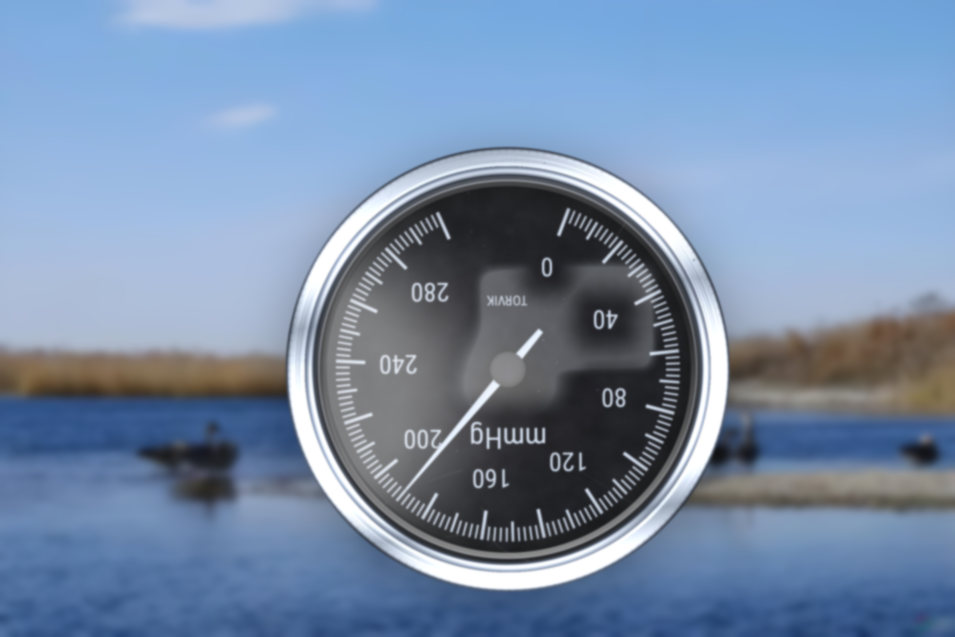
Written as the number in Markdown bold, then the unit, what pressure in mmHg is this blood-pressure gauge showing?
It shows **190** mmHg
